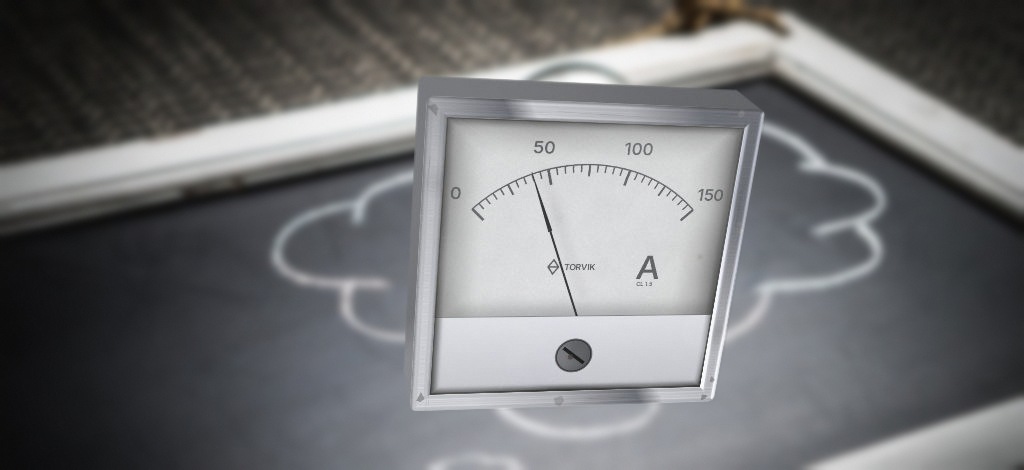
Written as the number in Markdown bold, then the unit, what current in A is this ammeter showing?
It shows **40** A
